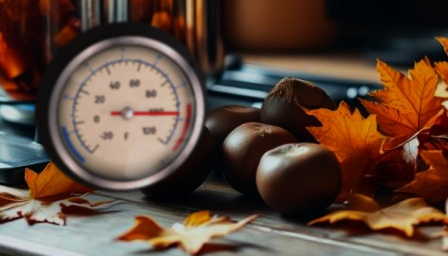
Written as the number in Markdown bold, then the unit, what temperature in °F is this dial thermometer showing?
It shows **100** °F
